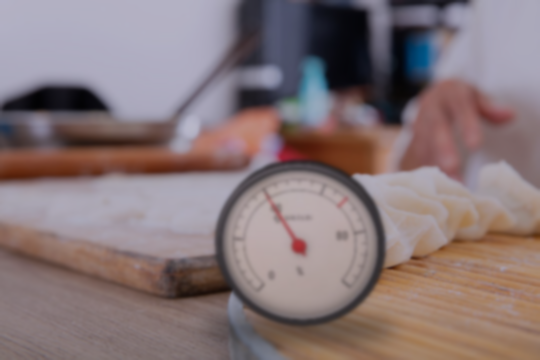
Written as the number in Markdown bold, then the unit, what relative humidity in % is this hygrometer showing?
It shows **40** %
